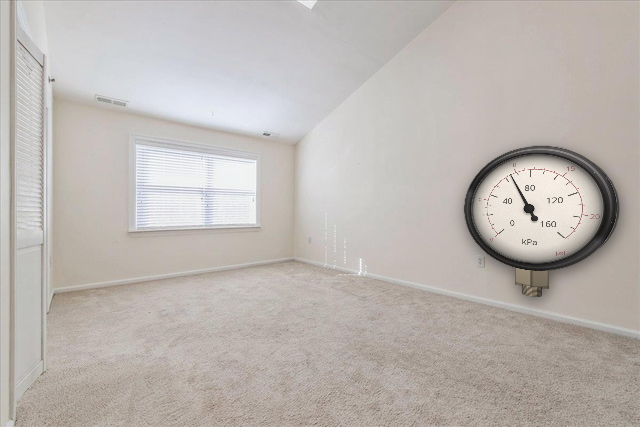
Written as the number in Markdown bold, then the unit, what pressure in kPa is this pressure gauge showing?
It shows **65** kPa
